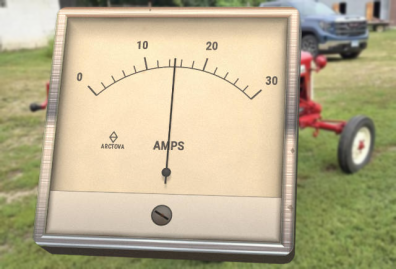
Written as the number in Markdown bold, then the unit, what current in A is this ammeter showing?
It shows **15** A
